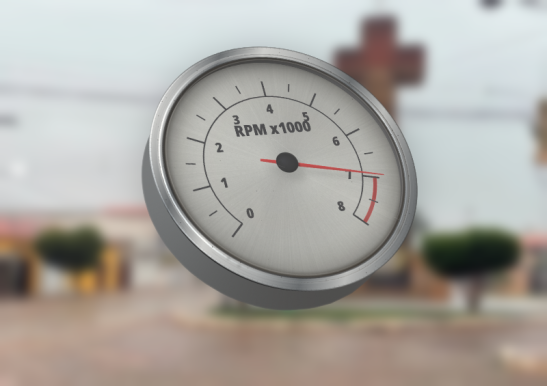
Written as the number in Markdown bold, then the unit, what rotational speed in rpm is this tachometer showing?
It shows **7000** rpm
